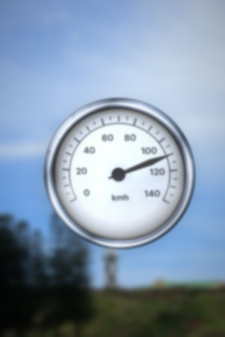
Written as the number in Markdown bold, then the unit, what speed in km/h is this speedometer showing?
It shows **110** km/h
